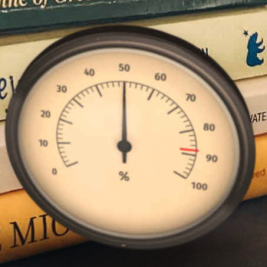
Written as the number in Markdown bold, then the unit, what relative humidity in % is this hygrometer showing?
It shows **50** %
